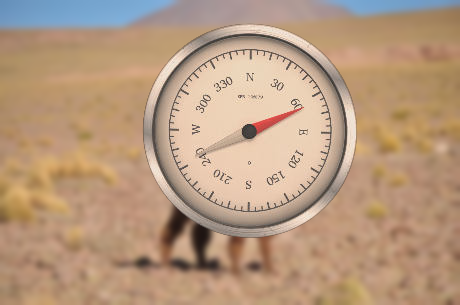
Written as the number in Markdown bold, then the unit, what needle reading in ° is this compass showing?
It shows **65** °
